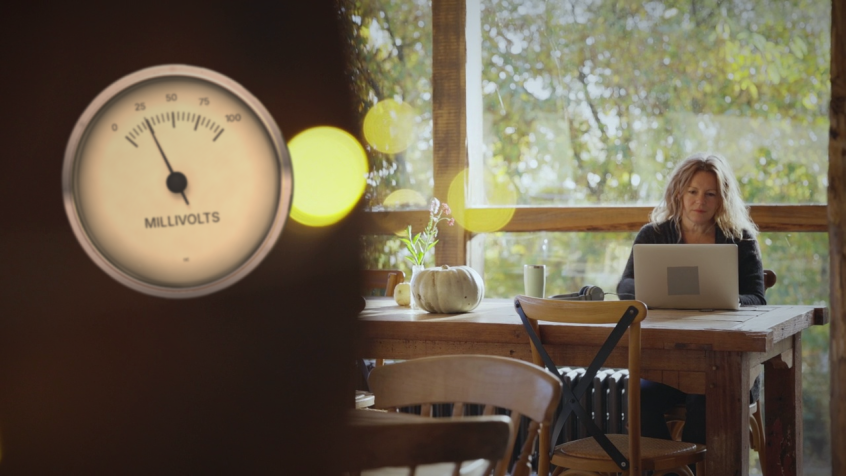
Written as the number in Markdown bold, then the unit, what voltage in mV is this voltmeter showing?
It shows **25** mV
